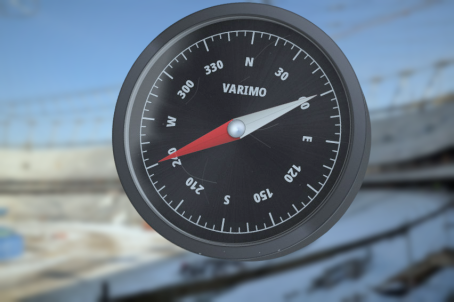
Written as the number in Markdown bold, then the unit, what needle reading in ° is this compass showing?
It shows **240** °
